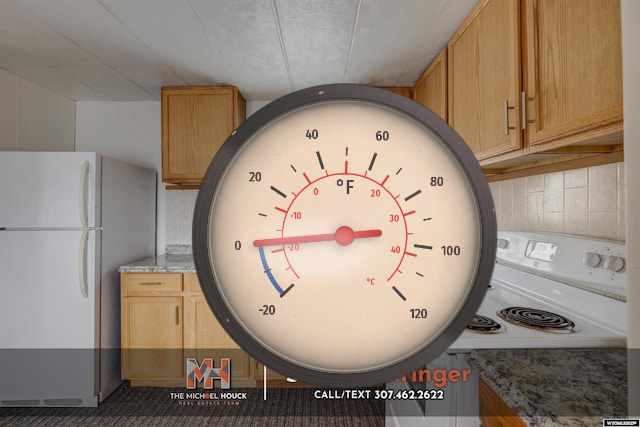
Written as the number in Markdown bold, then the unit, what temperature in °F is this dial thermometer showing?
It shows **0** °F
